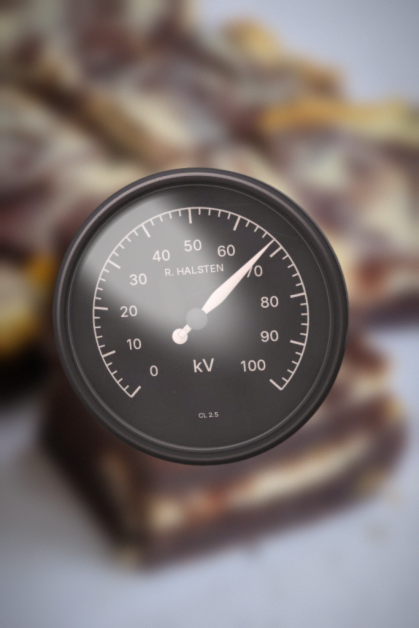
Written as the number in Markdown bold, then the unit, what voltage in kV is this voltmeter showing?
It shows **68** kV
